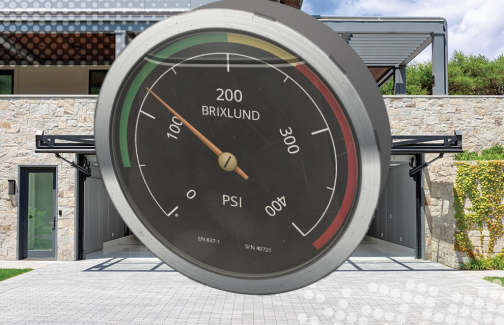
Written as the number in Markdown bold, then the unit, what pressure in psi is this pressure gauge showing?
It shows **125** psi
